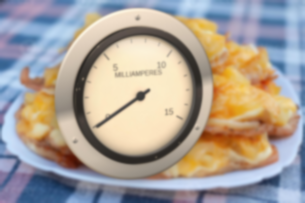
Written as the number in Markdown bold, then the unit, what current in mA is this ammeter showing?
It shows **0** mA
